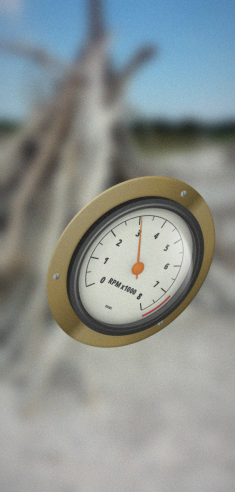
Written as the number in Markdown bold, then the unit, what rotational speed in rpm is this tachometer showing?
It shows **3000** rpm
